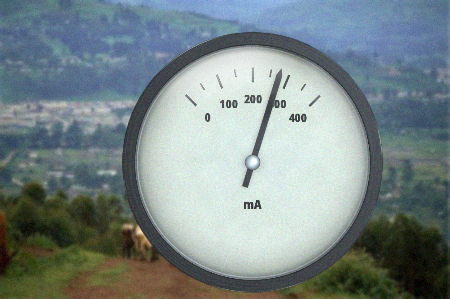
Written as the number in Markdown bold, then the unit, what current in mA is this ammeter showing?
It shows **275** mA
